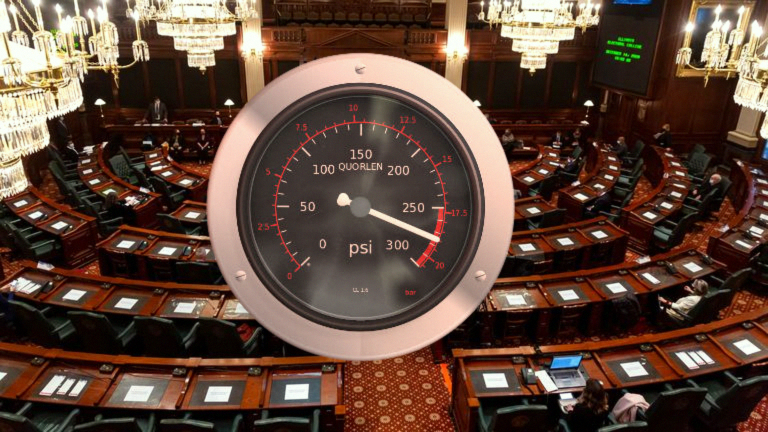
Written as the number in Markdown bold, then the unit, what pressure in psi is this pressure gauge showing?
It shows **275** psi
